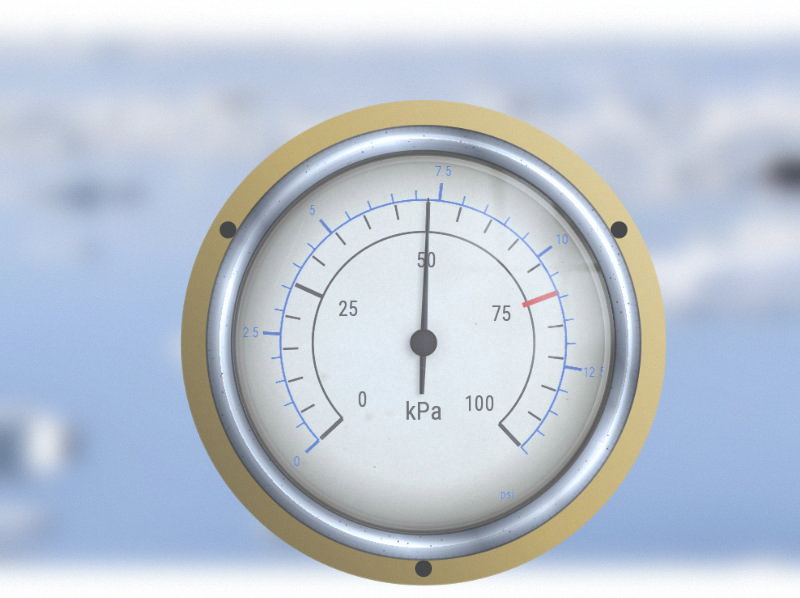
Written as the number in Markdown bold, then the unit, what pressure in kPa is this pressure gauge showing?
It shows **50** kPa
